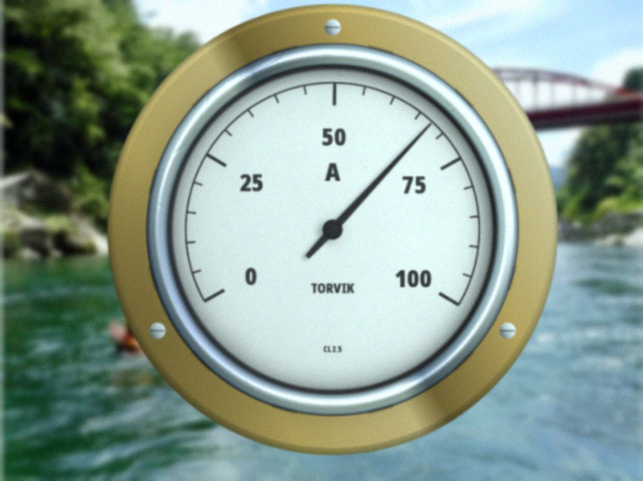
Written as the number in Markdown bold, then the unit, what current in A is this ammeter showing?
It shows **67.5** A
